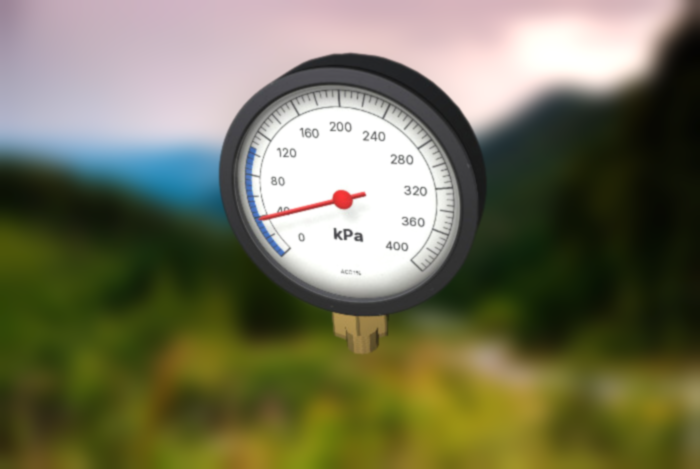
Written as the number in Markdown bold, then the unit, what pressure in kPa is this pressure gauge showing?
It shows **40** kPa
